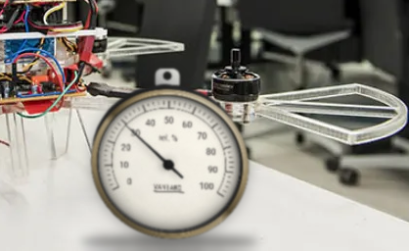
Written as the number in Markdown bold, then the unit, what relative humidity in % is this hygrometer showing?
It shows **30** %
